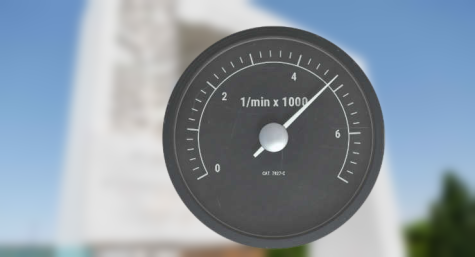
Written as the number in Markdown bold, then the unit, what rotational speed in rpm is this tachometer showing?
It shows **4800** rpm
